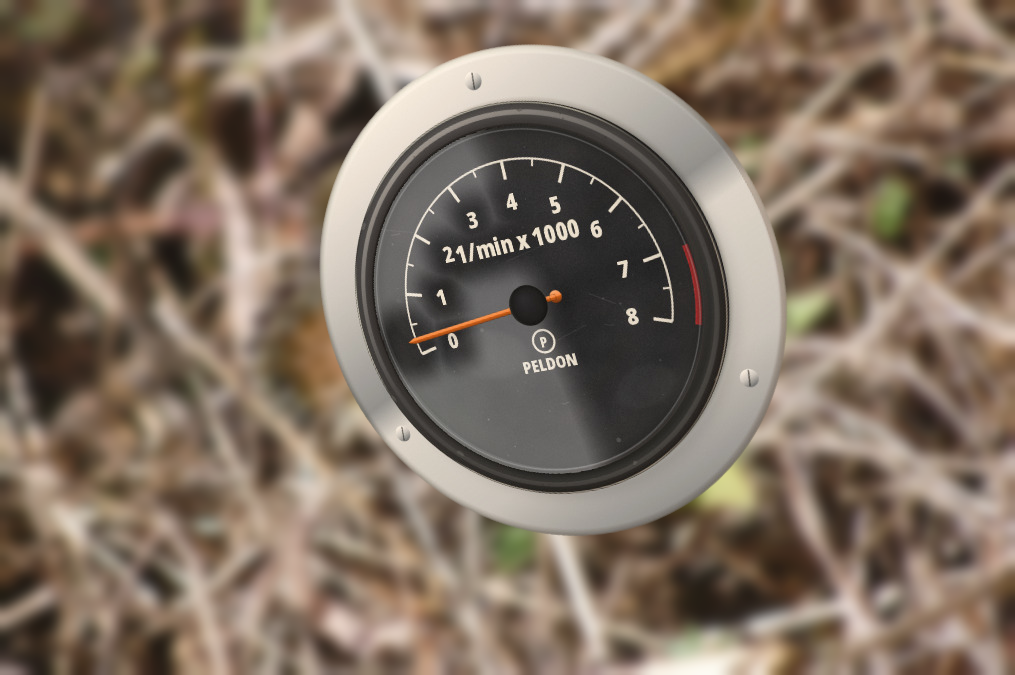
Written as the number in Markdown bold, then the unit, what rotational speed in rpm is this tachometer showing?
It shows **250** rpm
